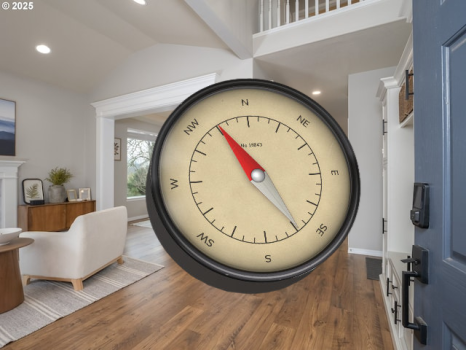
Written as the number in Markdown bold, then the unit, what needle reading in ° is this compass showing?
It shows **330** °
